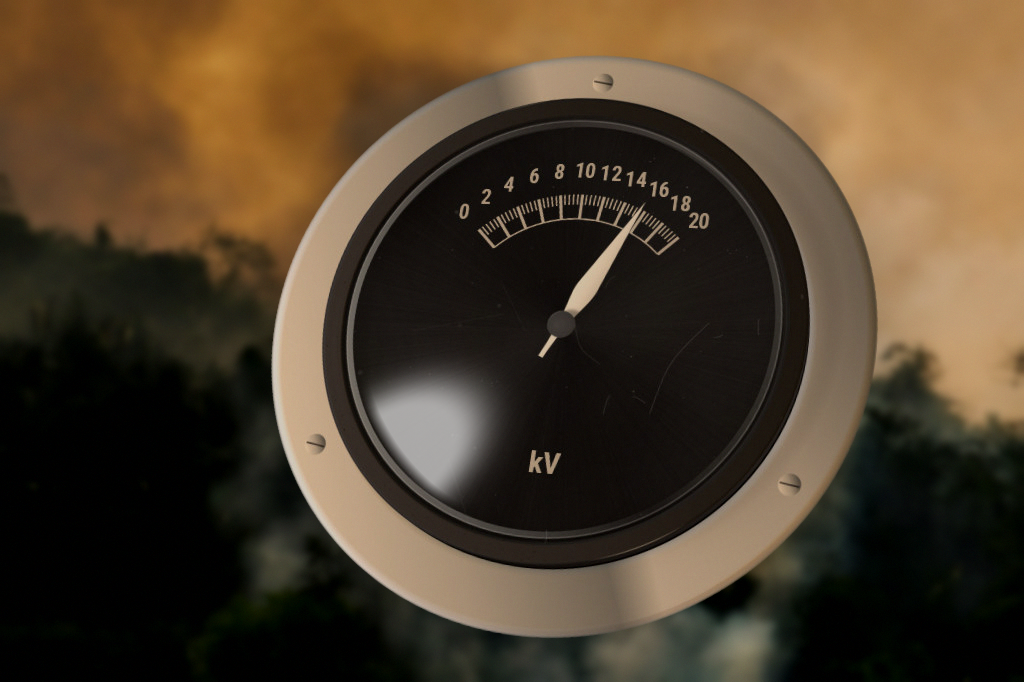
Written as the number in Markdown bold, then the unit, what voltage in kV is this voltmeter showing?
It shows **16** kV
